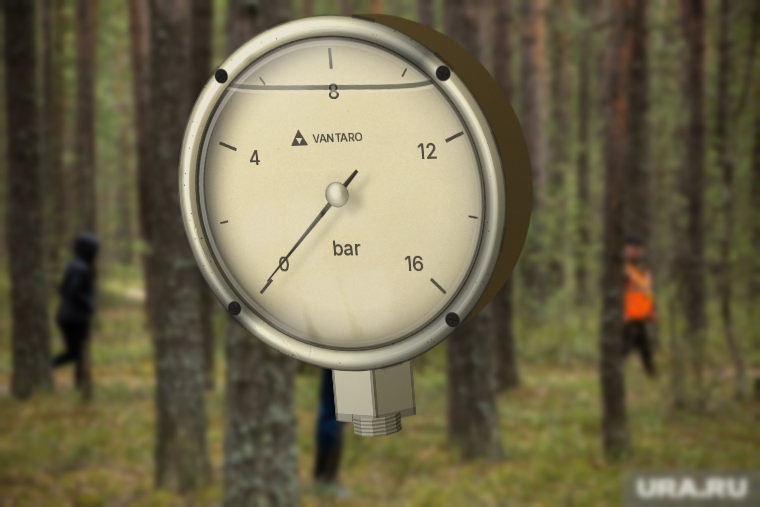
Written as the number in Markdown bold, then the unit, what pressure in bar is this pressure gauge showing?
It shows **0** bar
